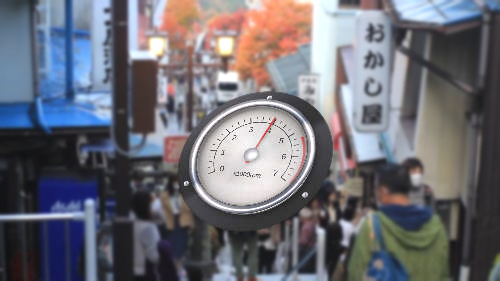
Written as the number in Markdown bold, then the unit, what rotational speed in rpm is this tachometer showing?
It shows **4000** rpm
